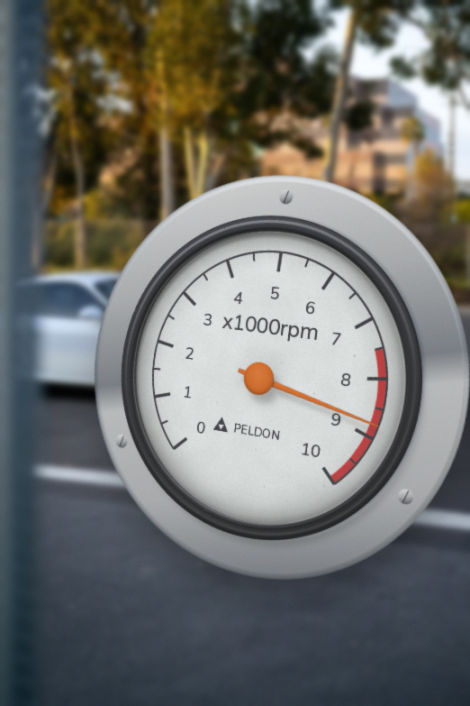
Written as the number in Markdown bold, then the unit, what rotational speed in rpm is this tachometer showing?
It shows **8750** rpm
